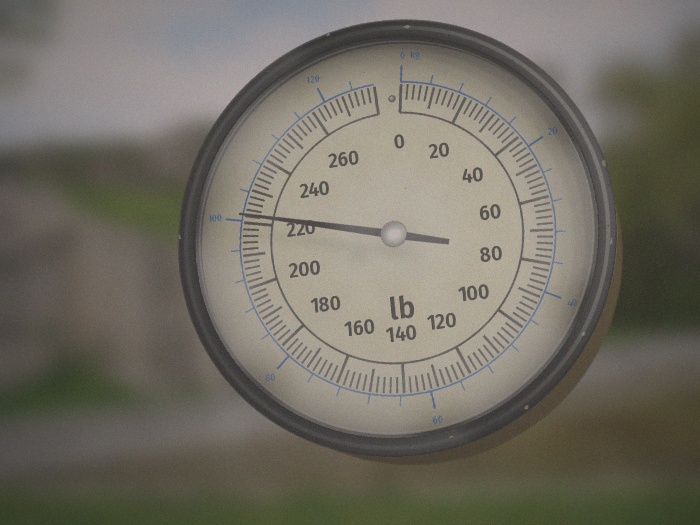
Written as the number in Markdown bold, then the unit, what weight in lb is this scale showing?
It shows **222** lb
